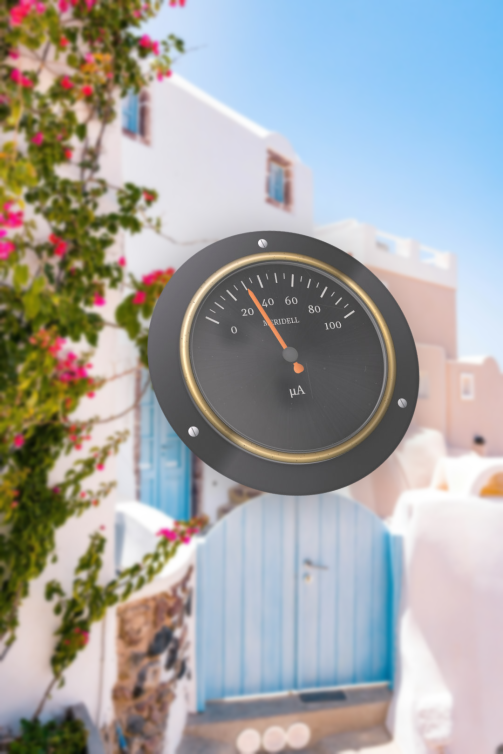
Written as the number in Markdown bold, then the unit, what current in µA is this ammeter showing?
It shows **30** µA
